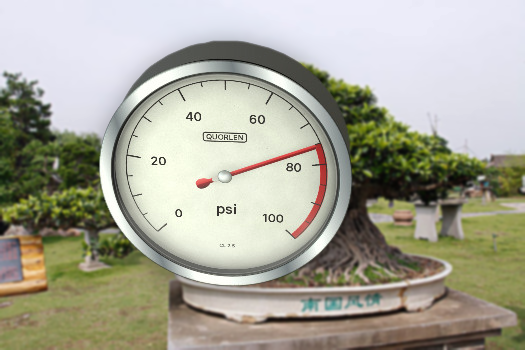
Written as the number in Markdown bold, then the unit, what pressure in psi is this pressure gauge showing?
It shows **75** psi
